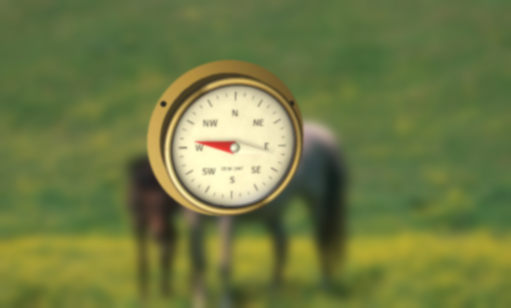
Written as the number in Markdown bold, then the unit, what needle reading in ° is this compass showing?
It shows **280** °
